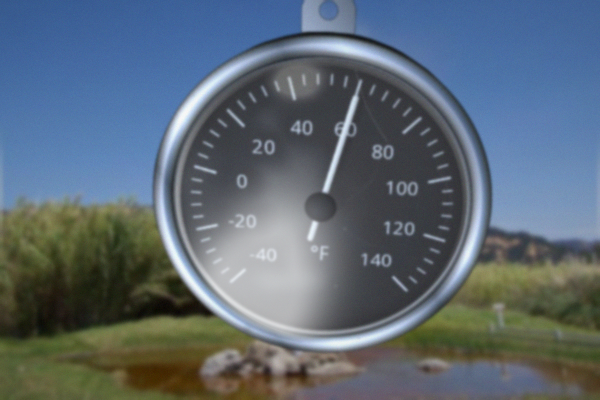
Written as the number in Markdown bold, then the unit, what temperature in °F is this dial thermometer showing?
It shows **60** °F
